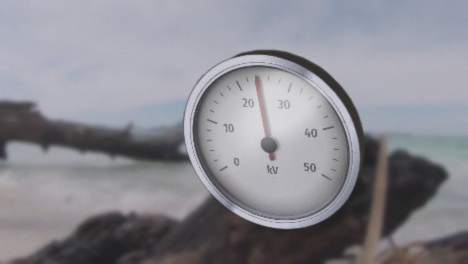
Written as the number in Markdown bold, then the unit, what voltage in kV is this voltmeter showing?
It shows **24** kV
